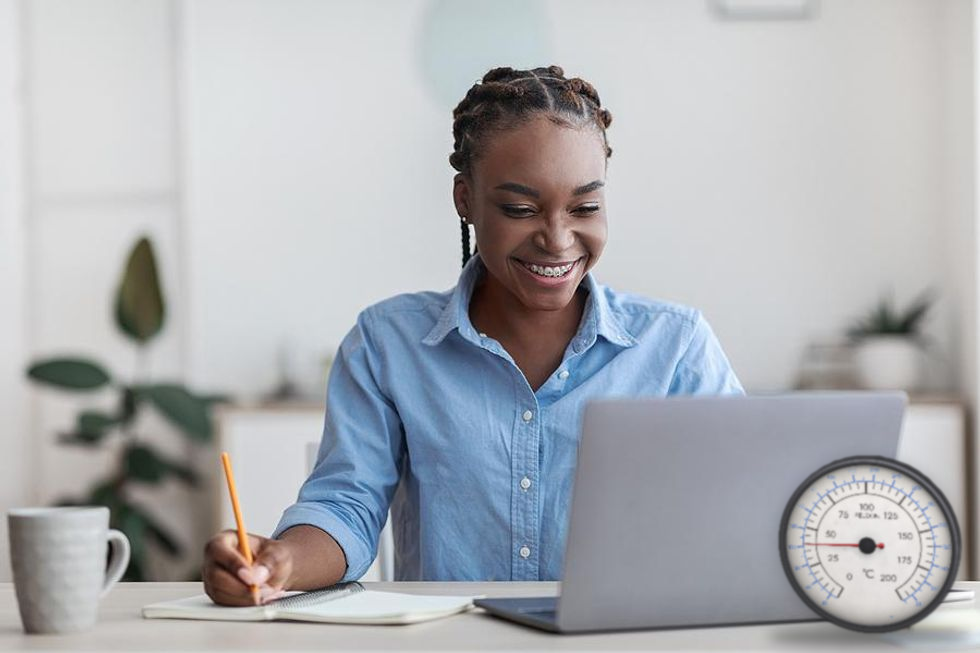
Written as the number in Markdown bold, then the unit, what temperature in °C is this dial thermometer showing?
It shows **40** °C
